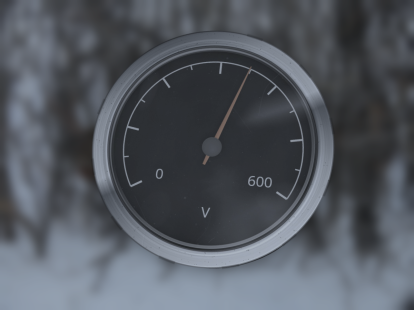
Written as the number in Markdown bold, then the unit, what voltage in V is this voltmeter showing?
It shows **350** V
